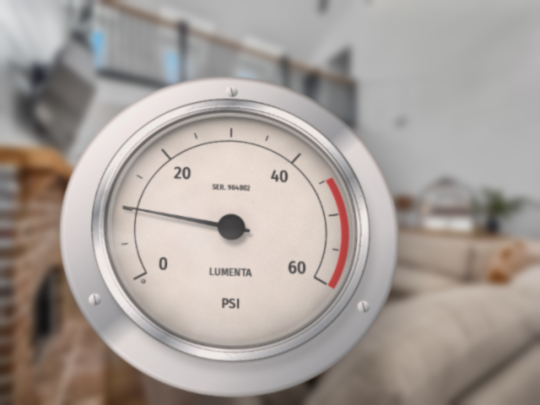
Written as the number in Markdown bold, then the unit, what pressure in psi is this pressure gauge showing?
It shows **10** psi
